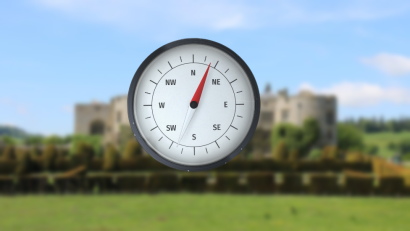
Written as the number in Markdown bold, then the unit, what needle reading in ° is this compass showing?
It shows **22.5** °
